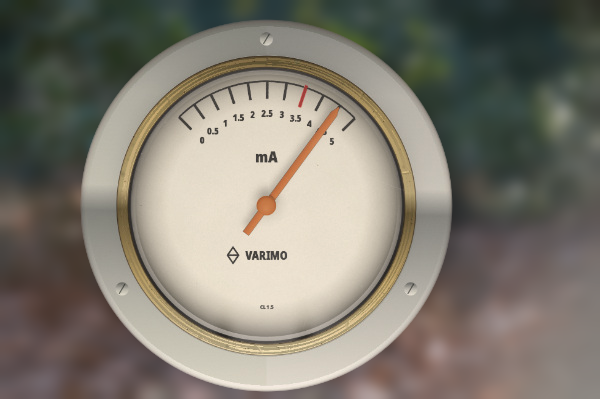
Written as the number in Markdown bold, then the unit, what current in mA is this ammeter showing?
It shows **4.5** mA
